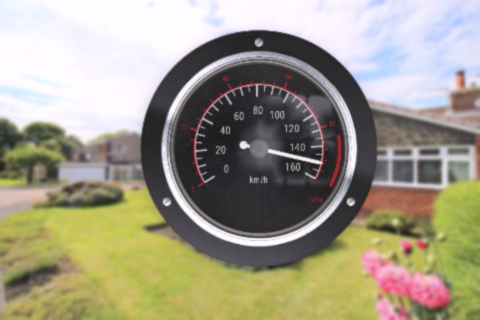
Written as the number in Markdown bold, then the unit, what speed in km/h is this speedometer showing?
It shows **150** km/h
